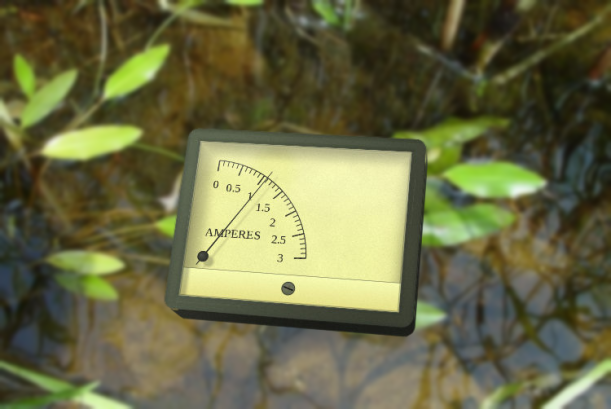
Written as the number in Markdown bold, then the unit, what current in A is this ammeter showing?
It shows **1.1** A
